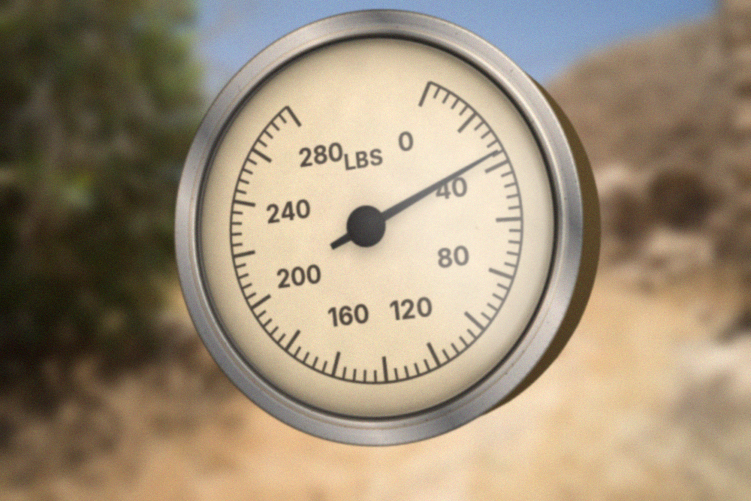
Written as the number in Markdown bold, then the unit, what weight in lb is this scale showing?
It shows **36** lb
